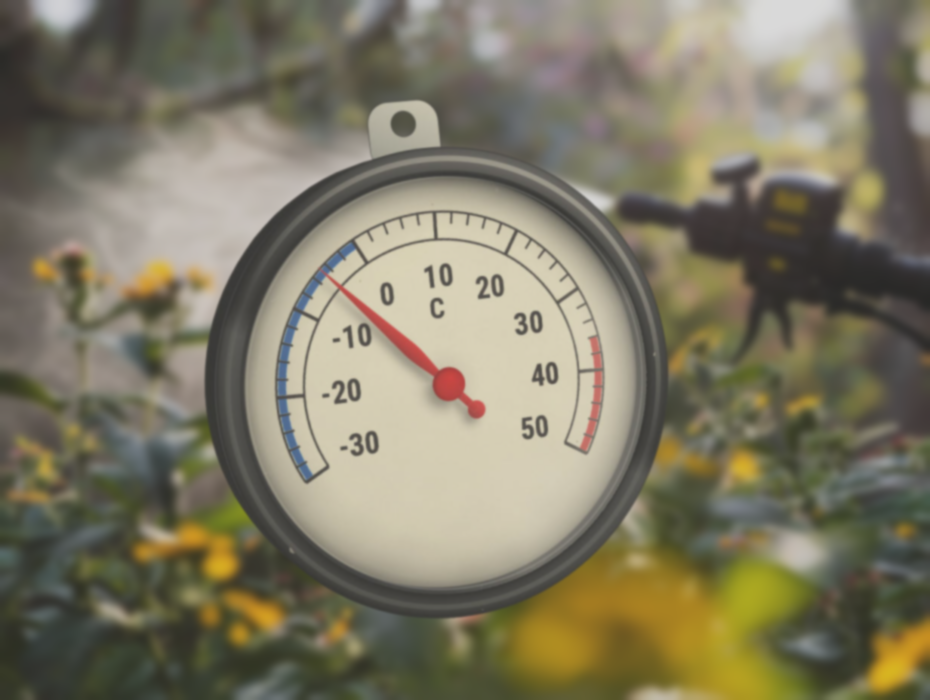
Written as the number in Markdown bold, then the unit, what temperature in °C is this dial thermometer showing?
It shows **-5** °C
